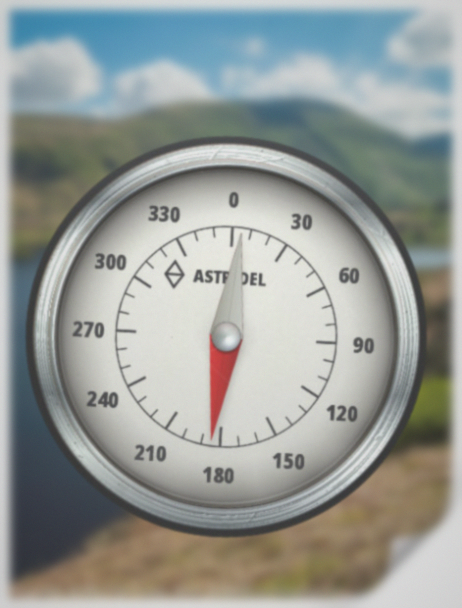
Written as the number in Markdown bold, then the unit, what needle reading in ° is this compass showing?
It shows **185** °
